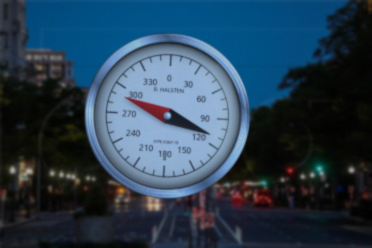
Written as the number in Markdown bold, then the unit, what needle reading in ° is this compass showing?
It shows **290** °
